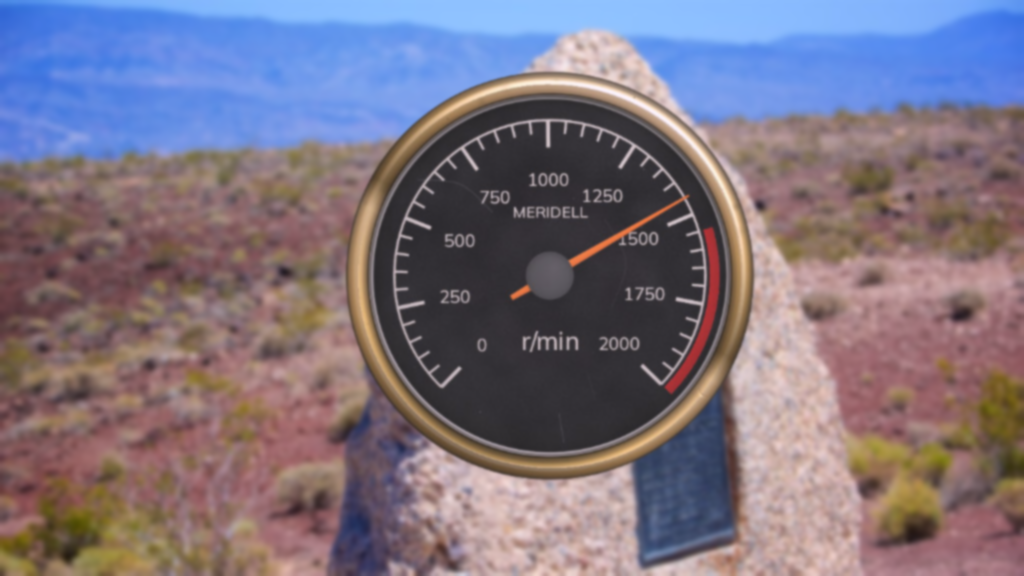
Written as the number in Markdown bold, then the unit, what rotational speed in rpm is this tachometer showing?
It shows **1450** rpm
